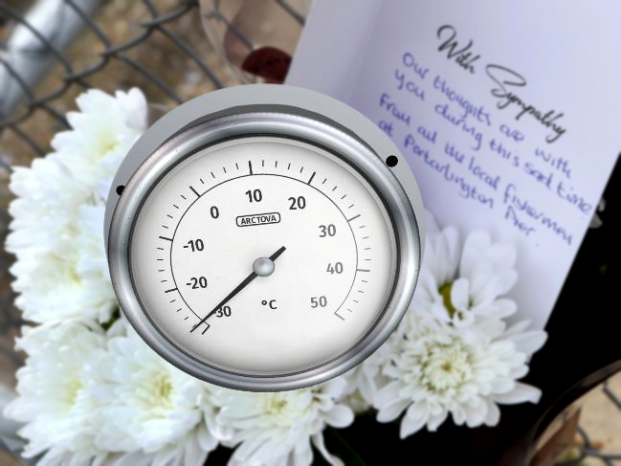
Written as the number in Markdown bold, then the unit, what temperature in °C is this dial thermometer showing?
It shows **-28** °C
